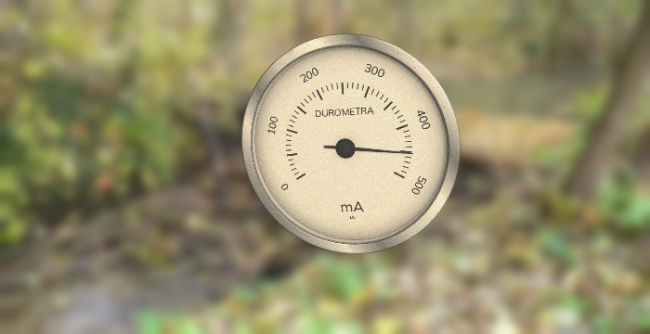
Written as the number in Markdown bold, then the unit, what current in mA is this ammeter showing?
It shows **450** mA
